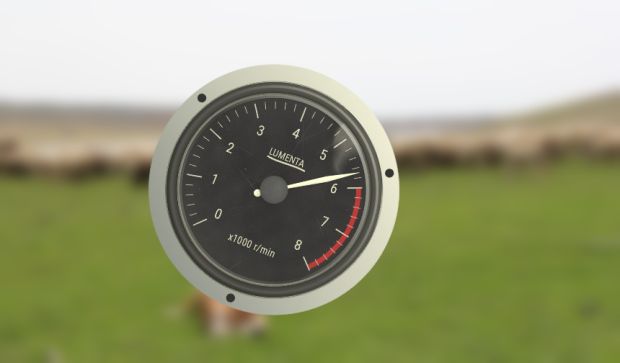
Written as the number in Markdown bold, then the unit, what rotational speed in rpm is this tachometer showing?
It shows **5700** rpm
